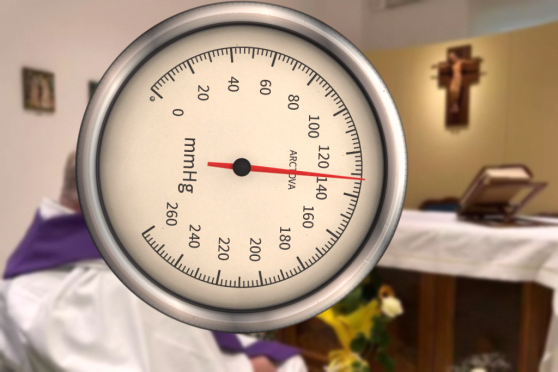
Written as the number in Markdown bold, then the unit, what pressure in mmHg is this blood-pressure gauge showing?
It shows **132** mmHg
